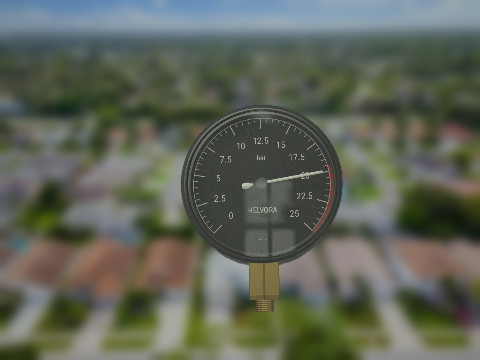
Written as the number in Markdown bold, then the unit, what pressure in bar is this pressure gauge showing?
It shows **20** bar
